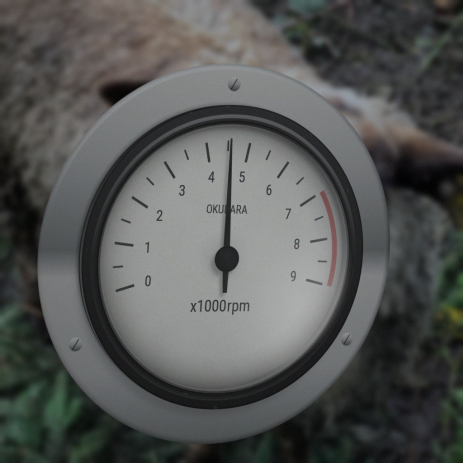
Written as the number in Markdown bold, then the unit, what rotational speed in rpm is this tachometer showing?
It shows **4500** rpm
